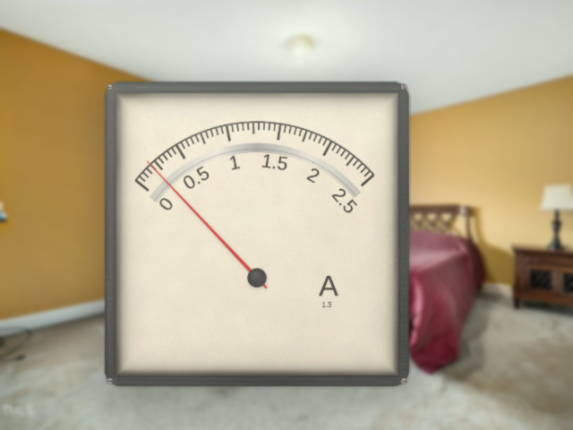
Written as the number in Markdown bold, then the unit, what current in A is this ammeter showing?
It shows **0.2** A
